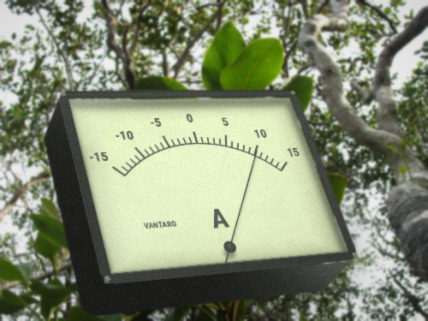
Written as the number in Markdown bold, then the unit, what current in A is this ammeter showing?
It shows **10** A
